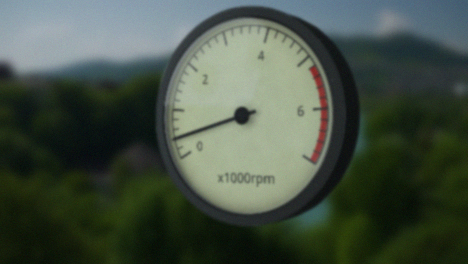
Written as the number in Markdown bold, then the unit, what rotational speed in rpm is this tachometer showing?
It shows **400** rpm
